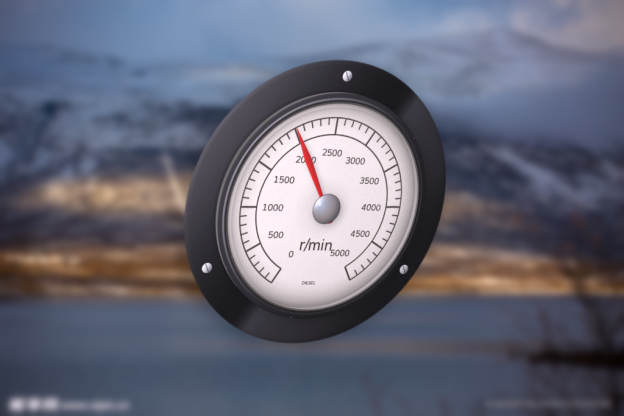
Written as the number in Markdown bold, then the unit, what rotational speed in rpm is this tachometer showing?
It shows **2000** rpm
